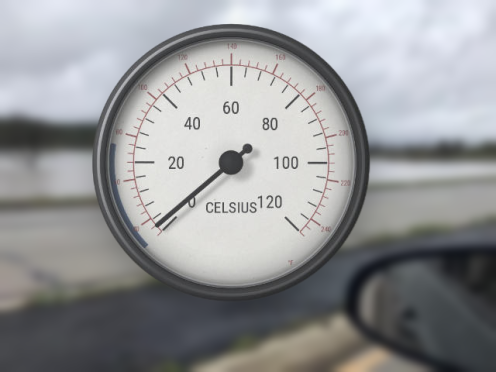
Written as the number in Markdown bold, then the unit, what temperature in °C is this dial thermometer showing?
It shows **2** °C
